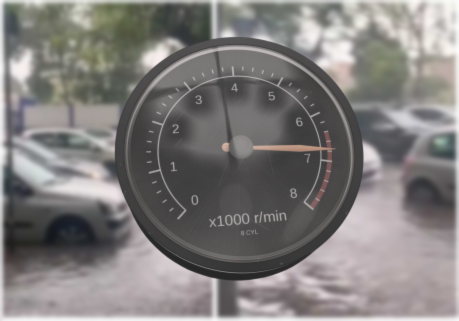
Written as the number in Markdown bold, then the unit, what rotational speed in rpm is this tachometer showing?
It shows **6800** rpm
